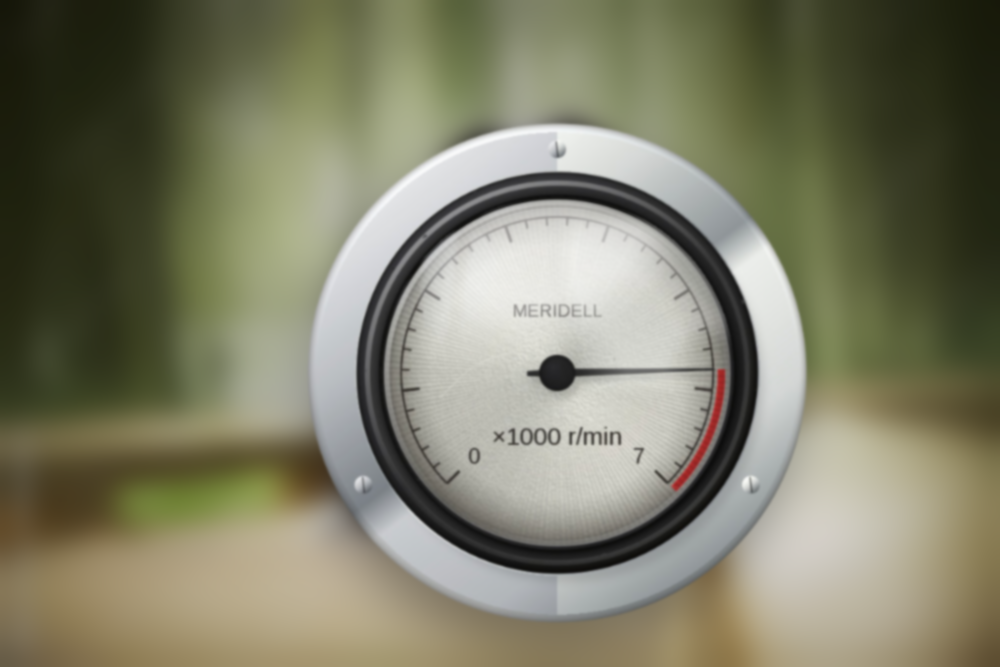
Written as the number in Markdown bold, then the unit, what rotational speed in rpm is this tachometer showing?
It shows **5800** rpm
